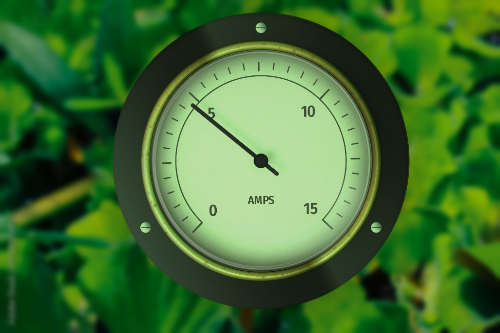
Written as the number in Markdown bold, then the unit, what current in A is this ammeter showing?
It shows **4.75** A
